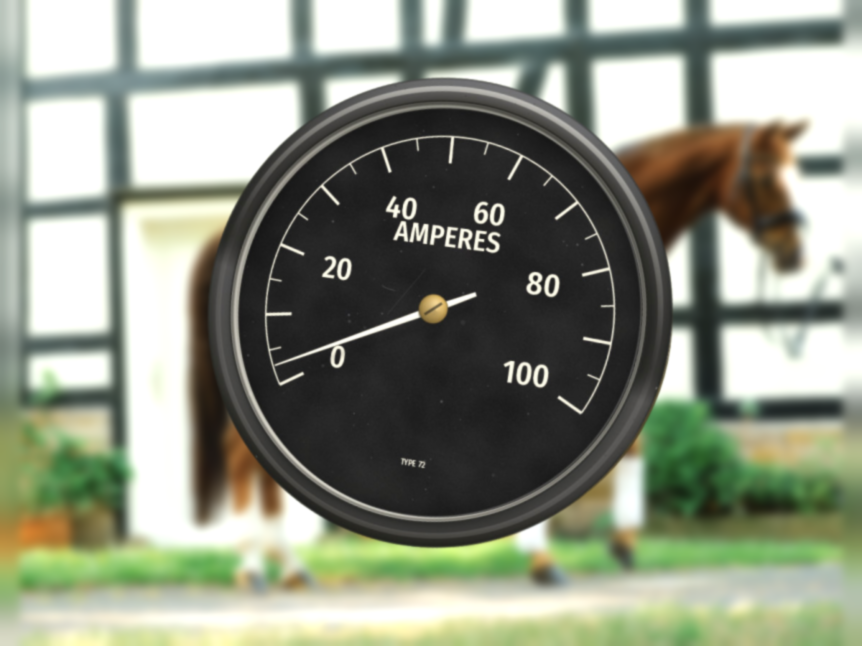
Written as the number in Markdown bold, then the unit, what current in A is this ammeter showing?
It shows **2.5** A
